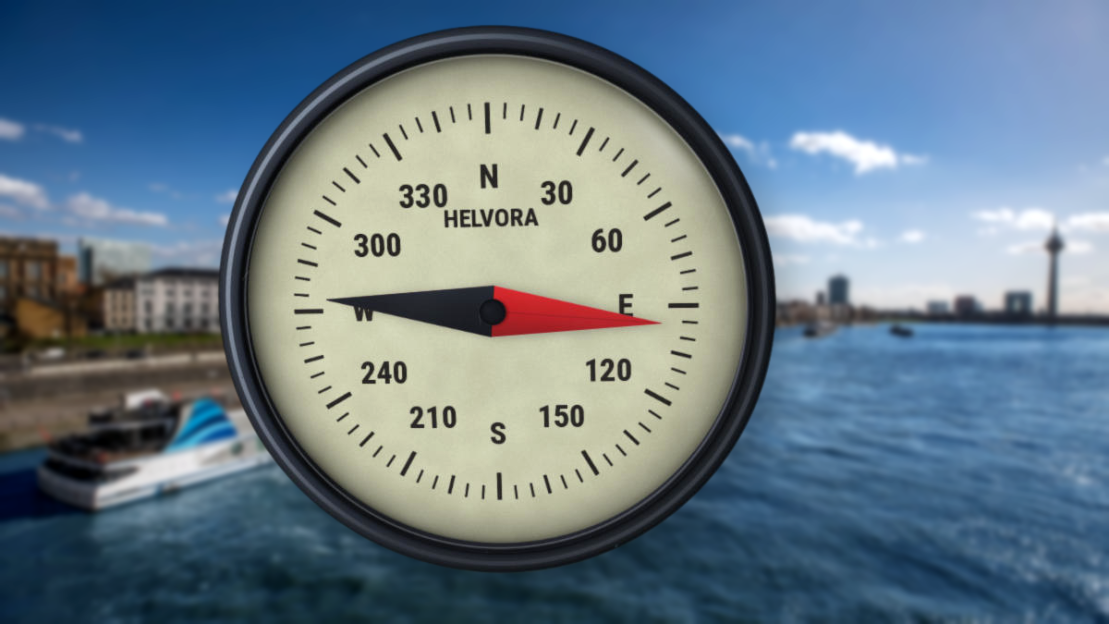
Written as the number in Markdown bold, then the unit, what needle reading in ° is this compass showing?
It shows **95** °
